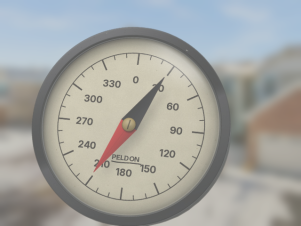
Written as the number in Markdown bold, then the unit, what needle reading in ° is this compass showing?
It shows **210** °
